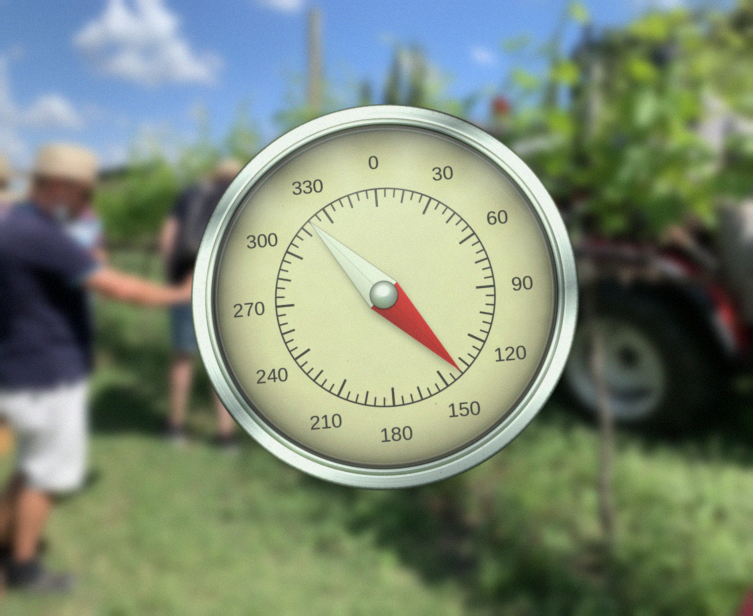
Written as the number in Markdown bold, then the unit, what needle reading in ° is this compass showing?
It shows **140** °
